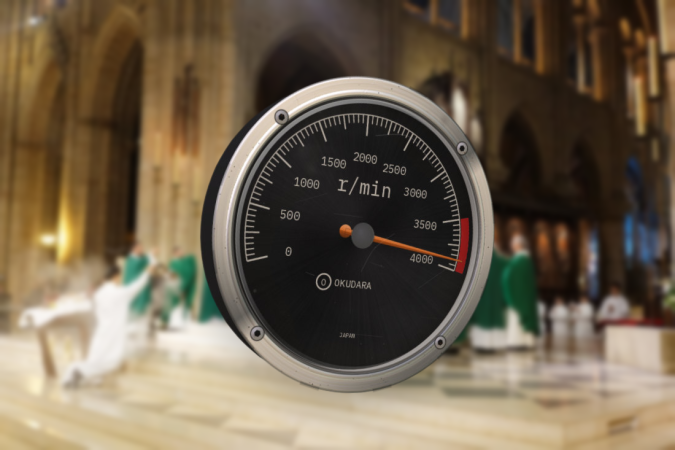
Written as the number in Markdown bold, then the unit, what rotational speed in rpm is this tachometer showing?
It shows **3900** rpm
